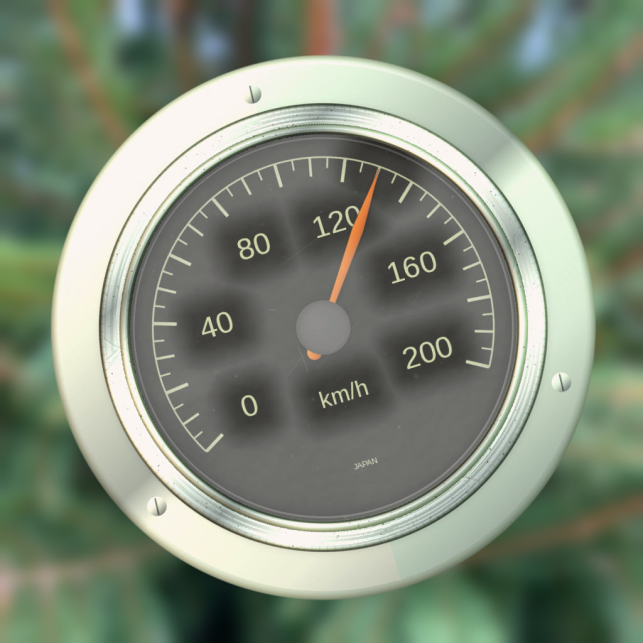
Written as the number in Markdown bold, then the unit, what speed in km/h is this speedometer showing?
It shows **130** km/h
